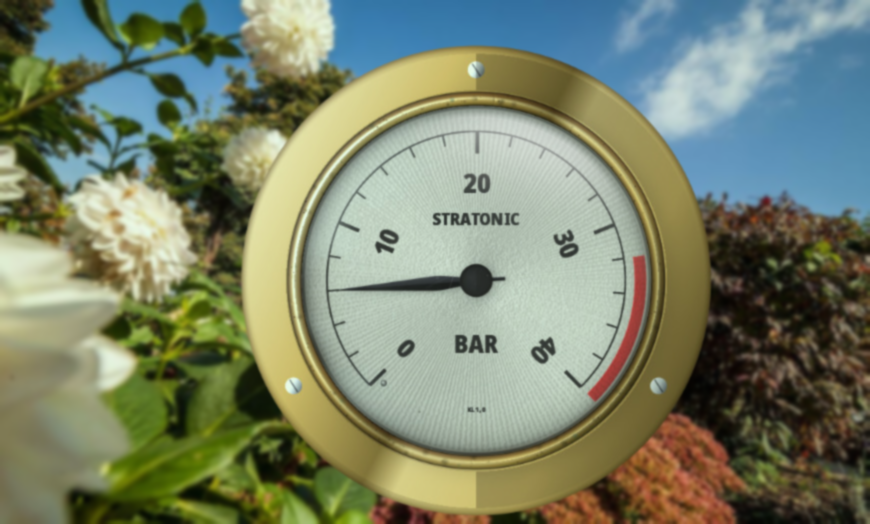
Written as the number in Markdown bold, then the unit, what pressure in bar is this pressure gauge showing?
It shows **6** bar
